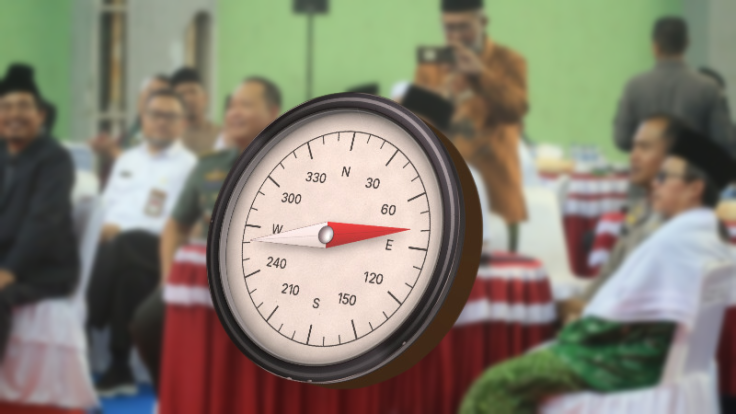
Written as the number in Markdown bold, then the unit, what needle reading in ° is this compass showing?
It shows **80** °
